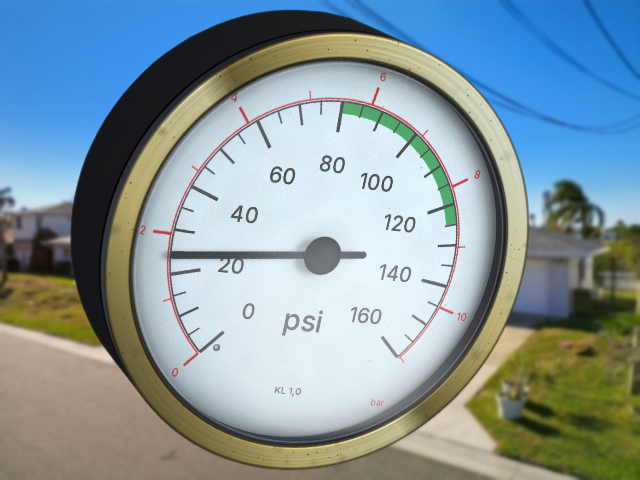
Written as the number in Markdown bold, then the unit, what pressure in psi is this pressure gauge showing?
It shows **25** psi
